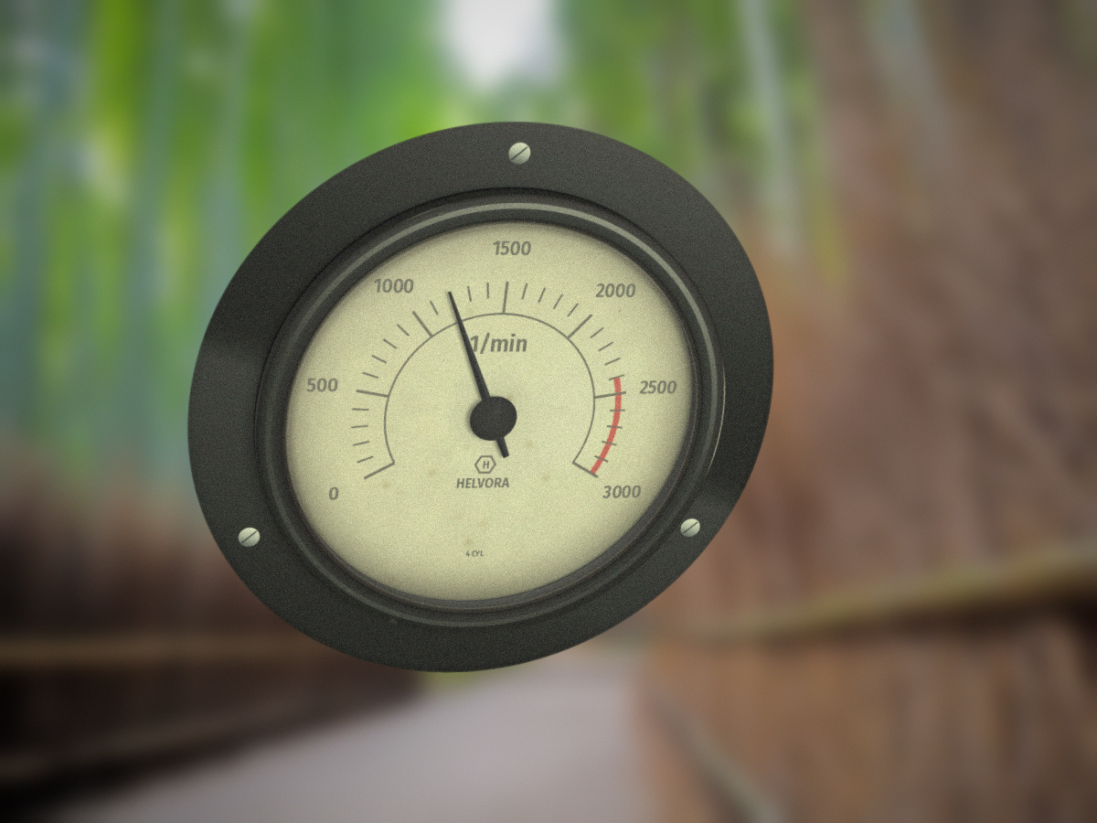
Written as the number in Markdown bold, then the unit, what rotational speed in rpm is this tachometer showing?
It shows **1200** rpm
